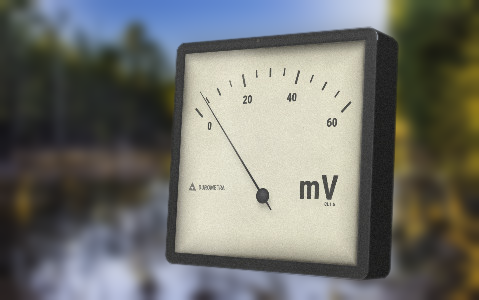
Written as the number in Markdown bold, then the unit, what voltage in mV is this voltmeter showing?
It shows **5** mV
